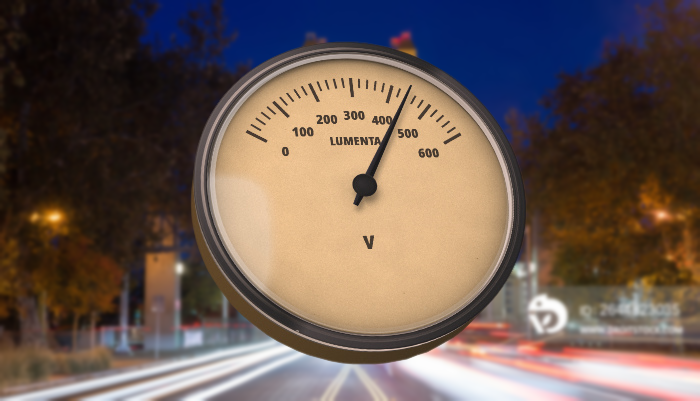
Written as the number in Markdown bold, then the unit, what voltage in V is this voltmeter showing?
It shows **440** V
